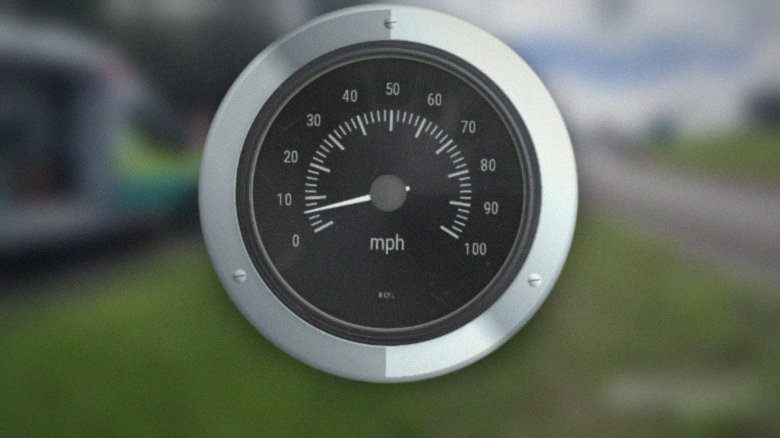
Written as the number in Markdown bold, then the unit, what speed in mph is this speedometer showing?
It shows **6** mph
